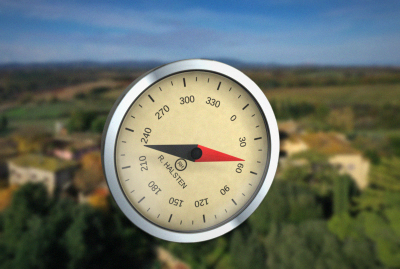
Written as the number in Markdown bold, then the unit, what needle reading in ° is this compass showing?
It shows **50** °
